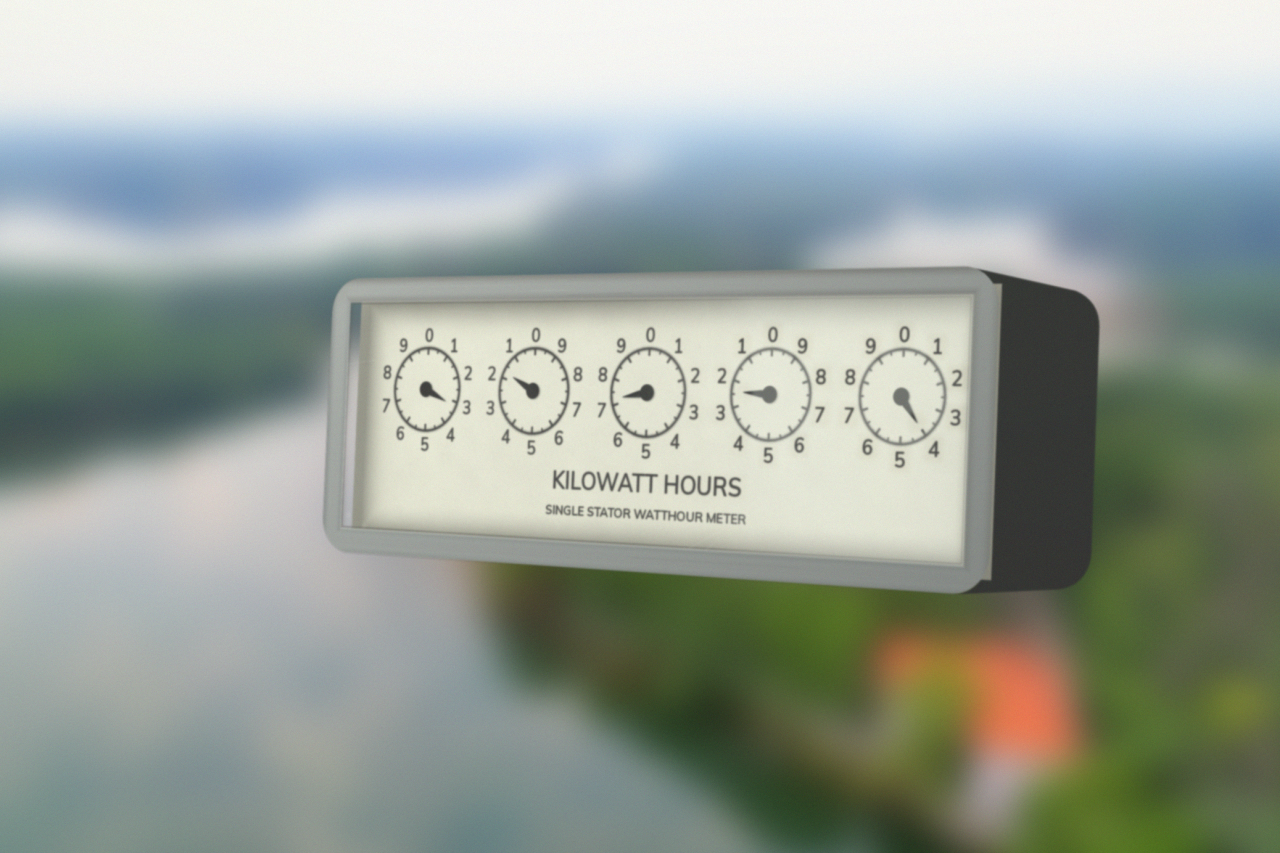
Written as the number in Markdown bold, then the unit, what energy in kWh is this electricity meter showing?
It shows **31724** kWh
